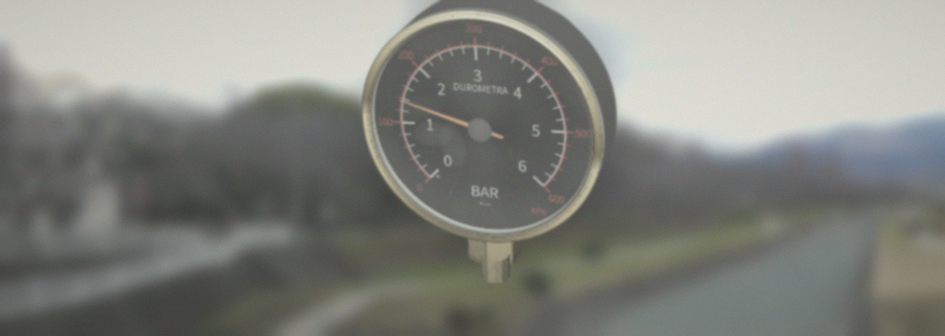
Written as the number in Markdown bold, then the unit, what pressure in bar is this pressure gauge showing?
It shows **1.4** bar
